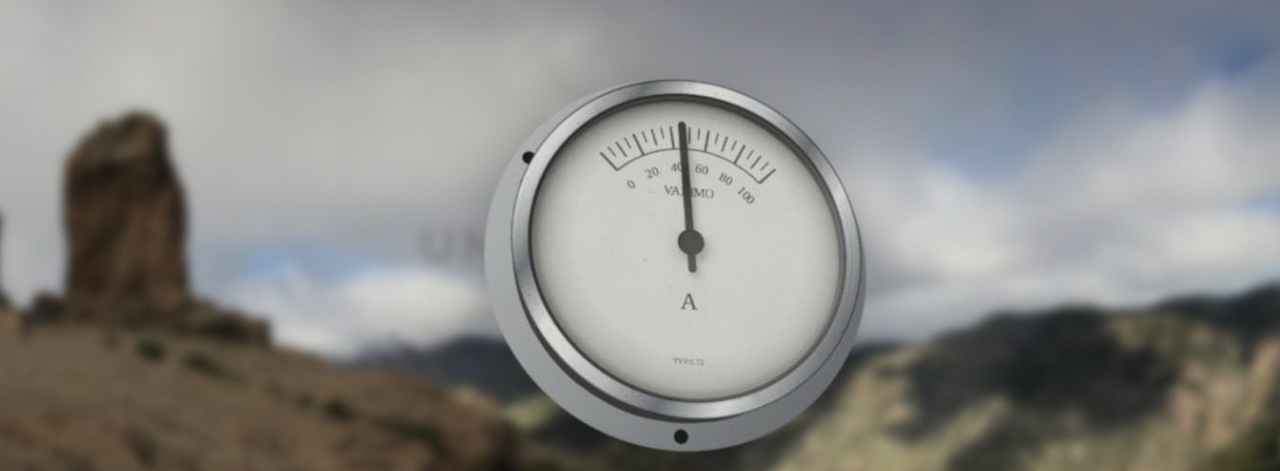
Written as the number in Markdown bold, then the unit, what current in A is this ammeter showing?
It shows **45** A
